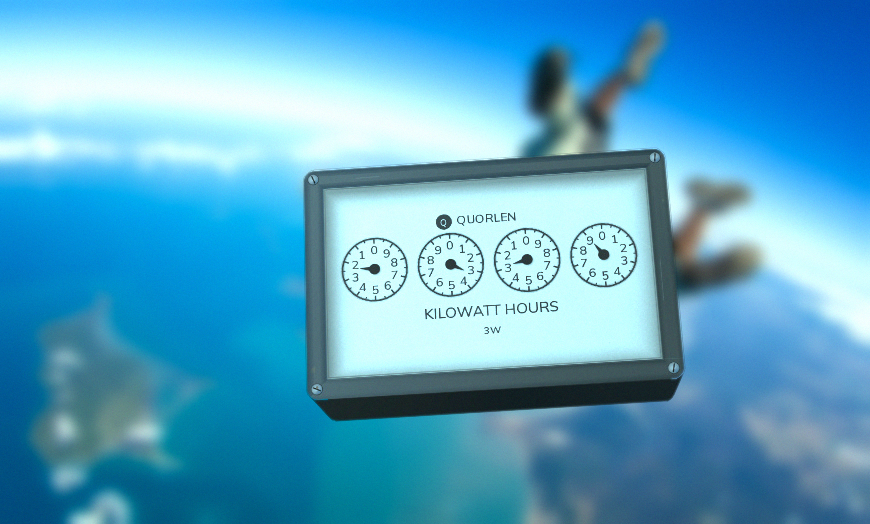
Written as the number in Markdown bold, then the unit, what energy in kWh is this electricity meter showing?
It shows **2329** kWh
